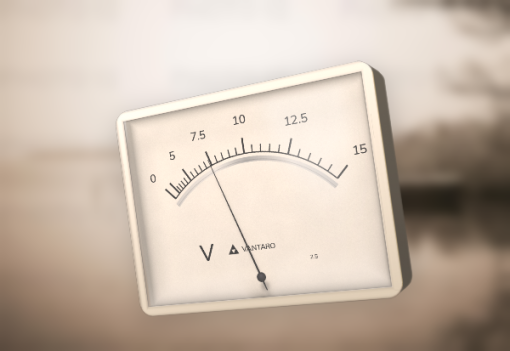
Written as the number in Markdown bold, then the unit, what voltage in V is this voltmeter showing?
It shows **7.5** V
